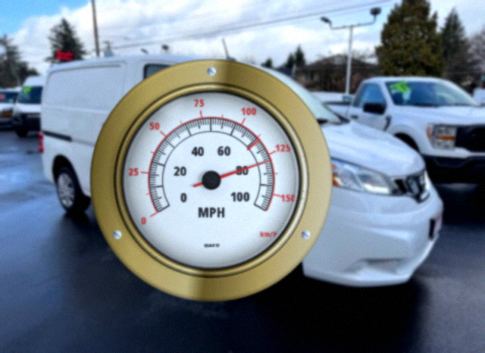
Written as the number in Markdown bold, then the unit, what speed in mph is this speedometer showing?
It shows **80** mph
